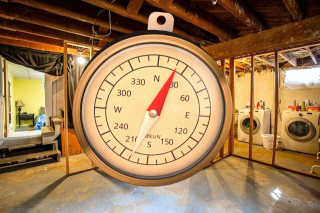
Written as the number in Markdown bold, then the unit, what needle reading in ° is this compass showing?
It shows **20** °
